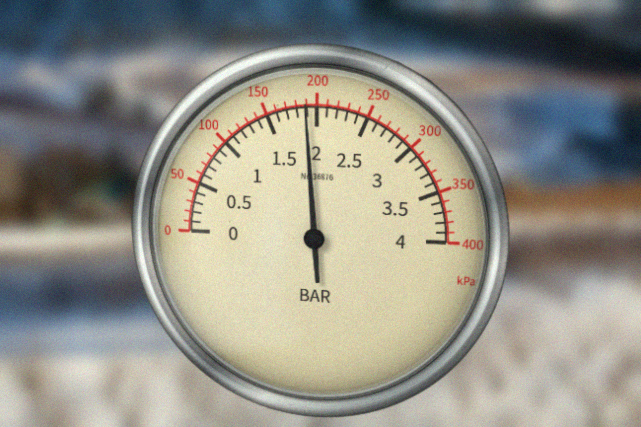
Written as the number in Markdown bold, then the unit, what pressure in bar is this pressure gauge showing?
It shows **1.9** bar
